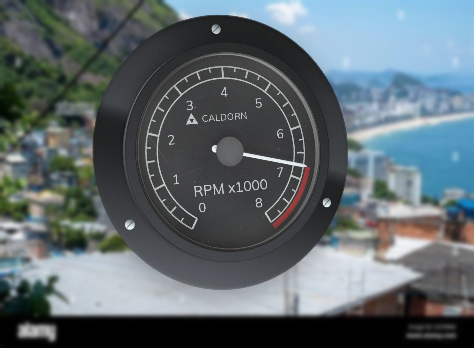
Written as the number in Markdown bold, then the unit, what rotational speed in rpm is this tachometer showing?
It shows **6750** rpm
